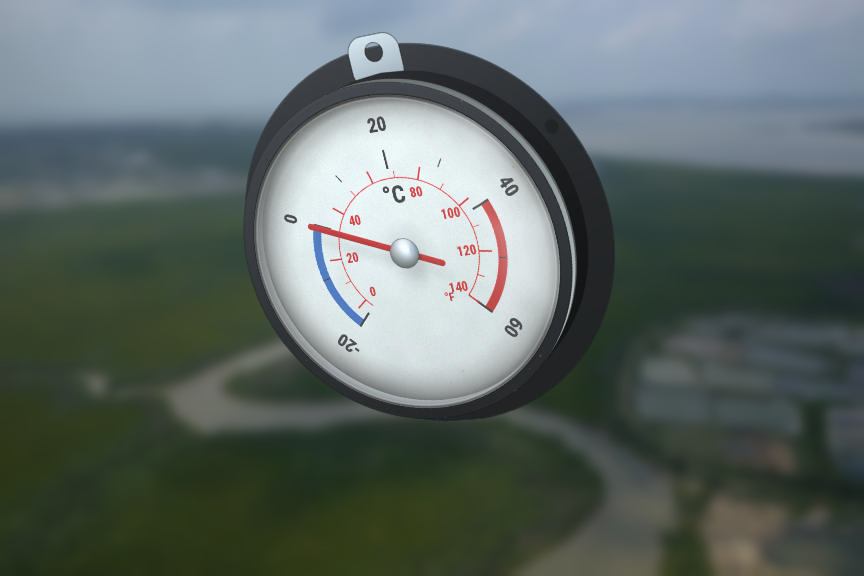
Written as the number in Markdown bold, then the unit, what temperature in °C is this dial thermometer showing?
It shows **0** °C
